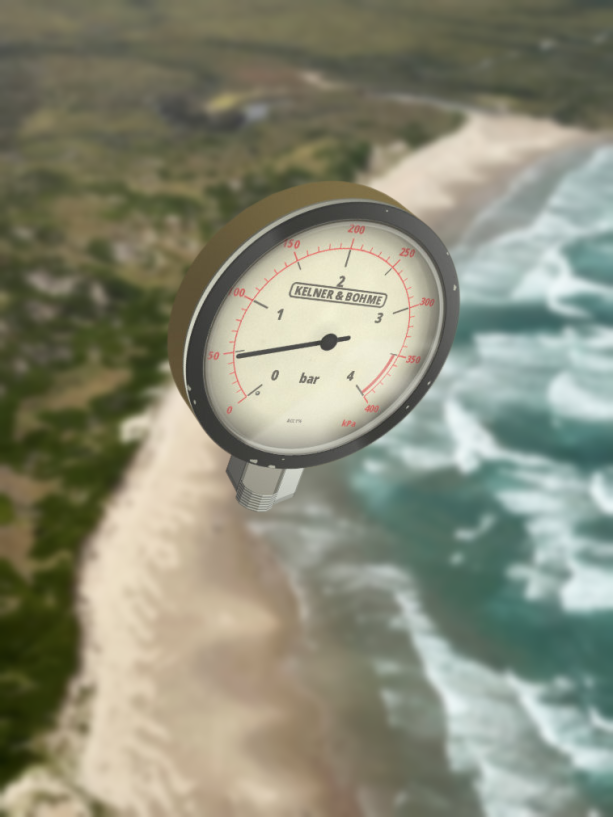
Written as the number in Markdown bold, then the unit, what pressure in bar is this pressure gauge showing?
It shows **0.5** bar
